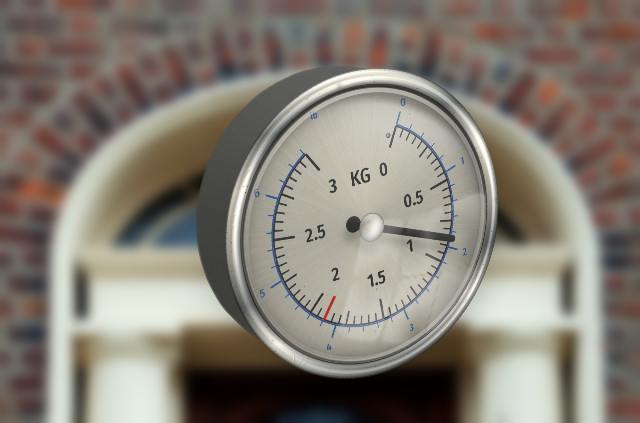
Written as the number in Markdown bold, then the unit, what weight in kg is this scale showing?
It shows **0.85** kg
